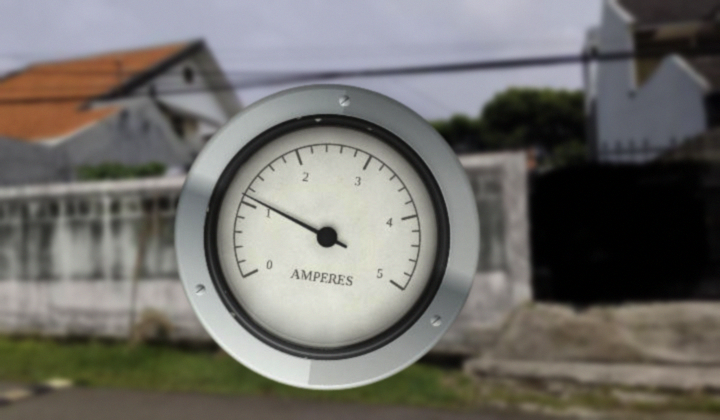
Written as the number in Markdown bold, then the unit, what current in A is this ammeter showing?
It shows **1.1** A
